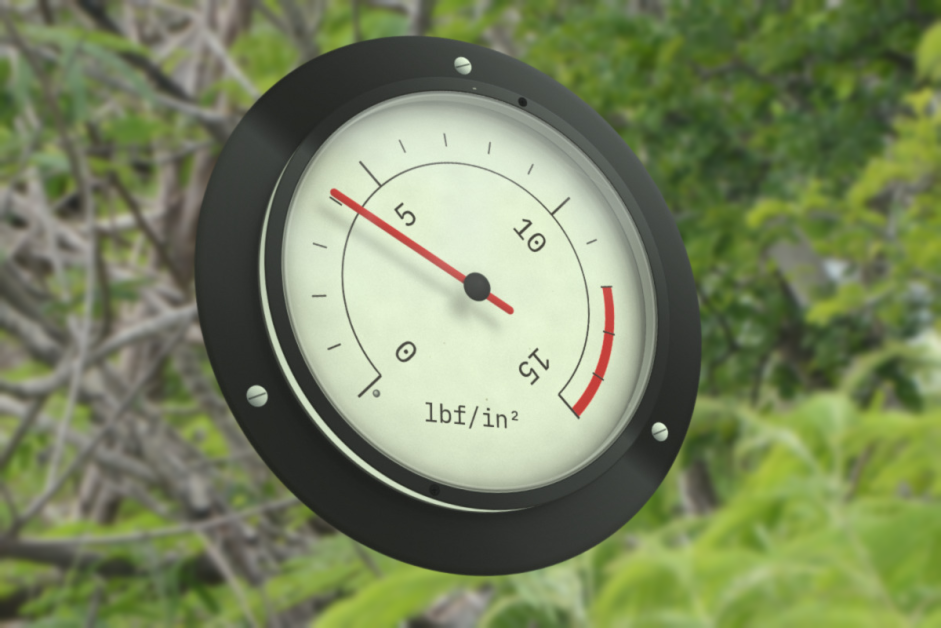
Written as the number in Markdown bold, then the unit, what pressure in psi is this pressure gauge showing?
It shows **4** psi
